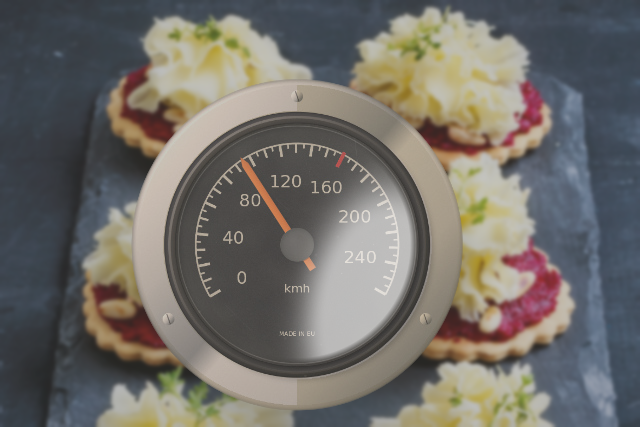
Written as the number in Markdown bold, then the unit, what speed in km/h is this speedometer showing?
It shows **95** km/h
